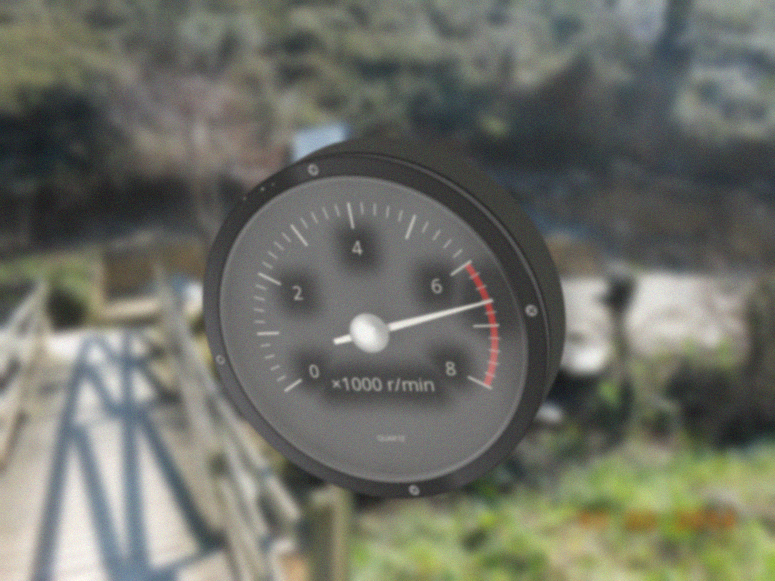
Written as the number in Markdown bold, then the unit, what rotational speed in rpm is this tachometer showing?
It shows **6600** rpm
